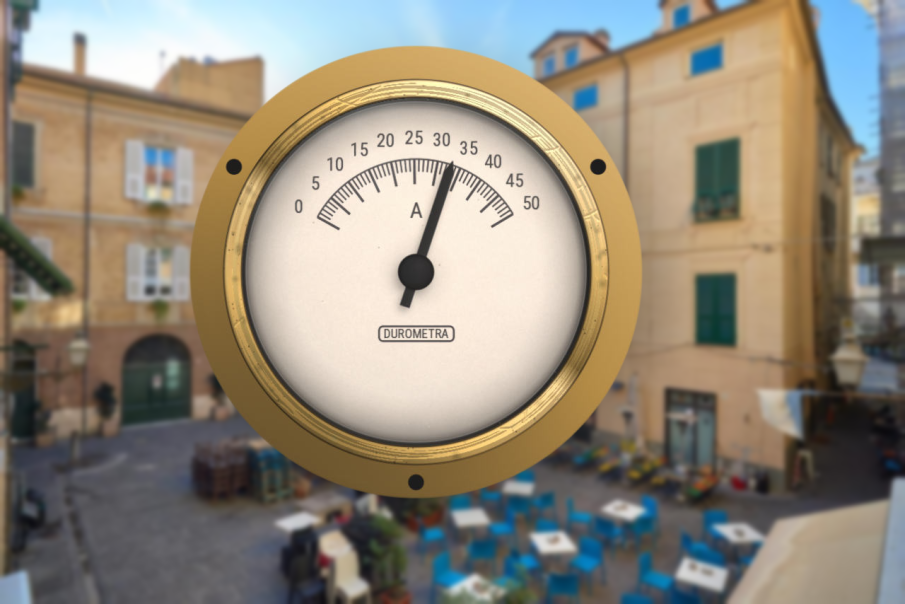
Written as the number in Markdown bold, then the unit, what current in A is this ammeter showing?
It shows **33** A
